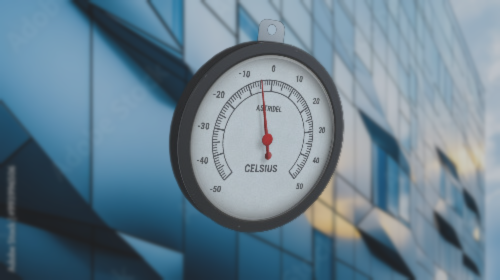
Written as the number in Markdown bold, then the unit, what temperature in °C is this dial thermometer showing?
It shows **-5** °C
